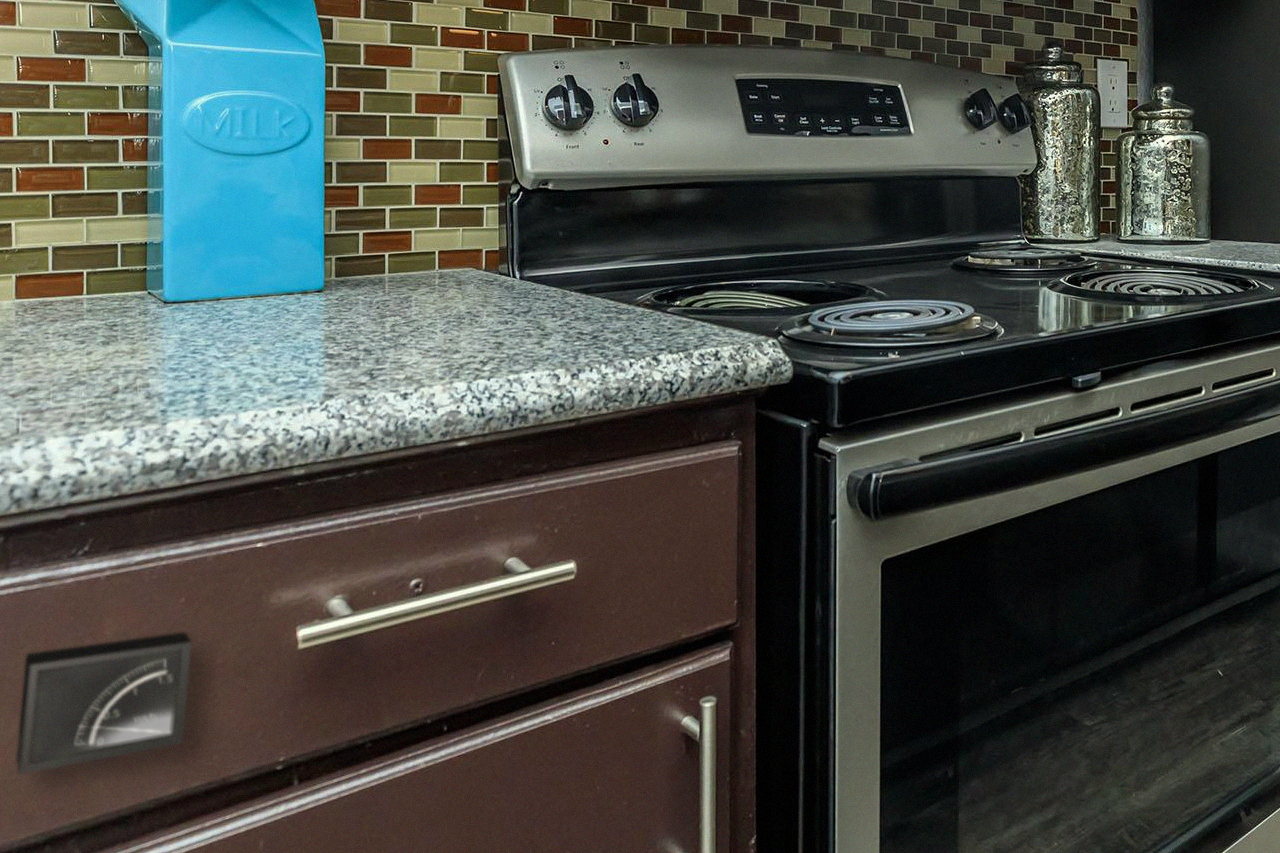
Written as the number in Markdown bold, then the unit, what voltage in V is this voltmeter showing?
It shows **0.25** V
